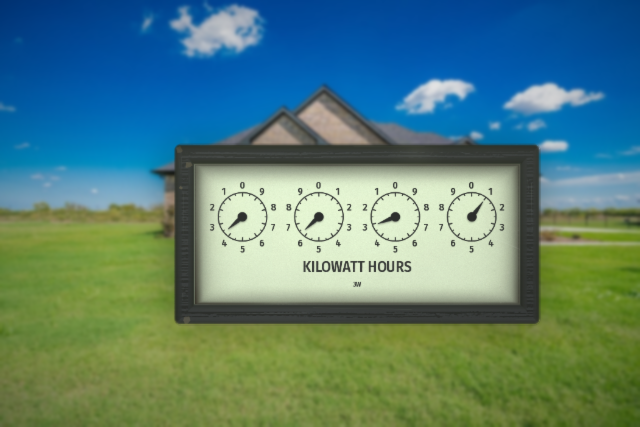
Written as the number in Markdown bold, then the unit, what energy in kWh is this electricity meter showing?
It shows **3631** kWh
